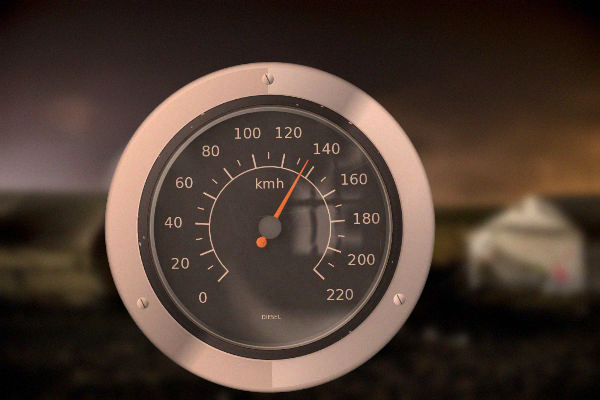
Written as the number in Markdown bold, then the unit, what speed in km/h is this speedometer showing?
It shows **135** km/h
